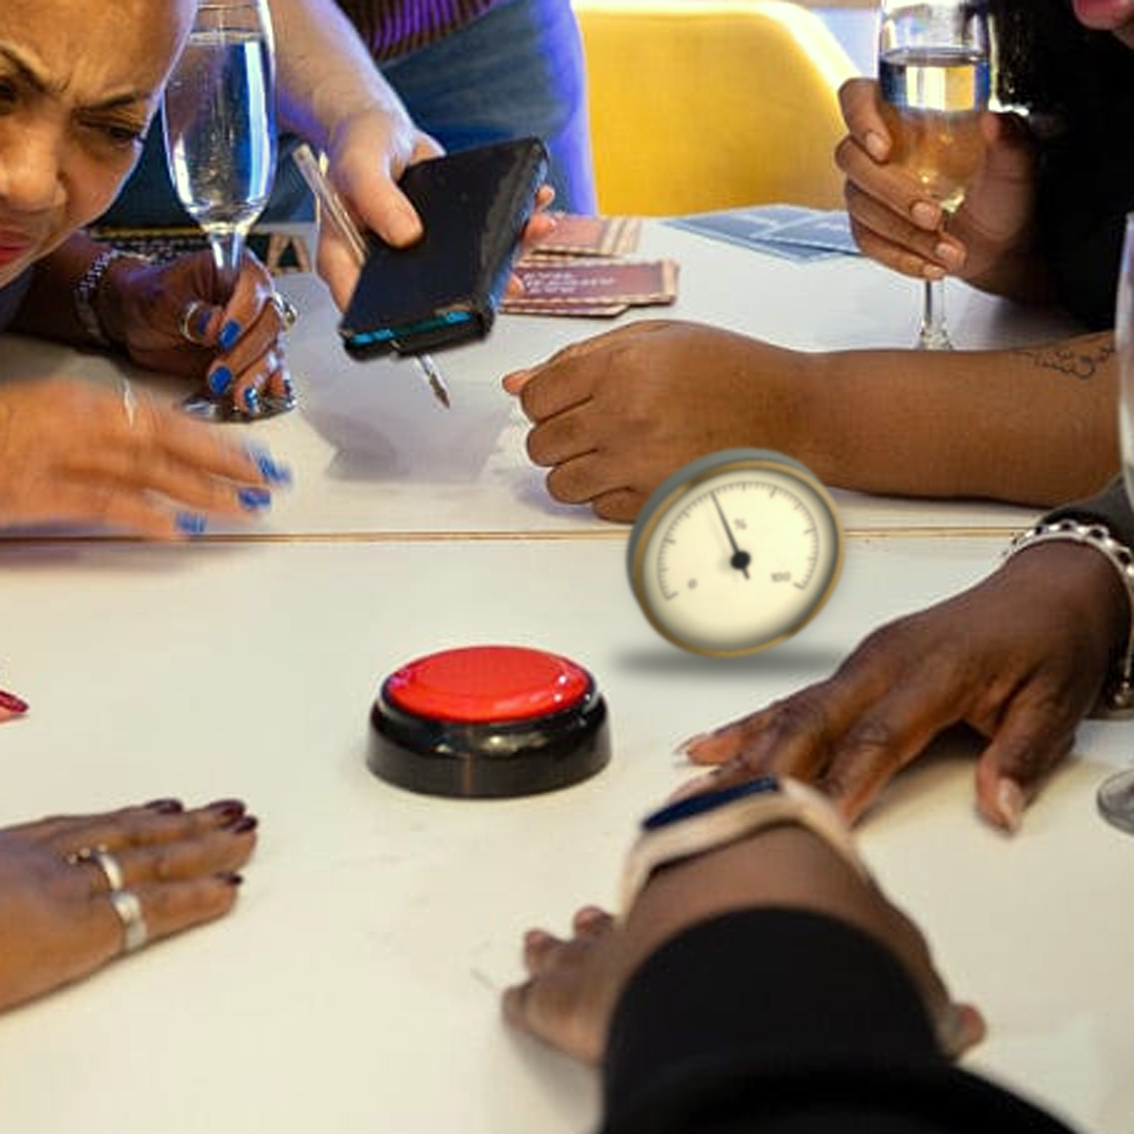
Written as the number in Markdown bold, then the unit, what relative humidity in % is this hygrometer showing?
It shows **40** %
